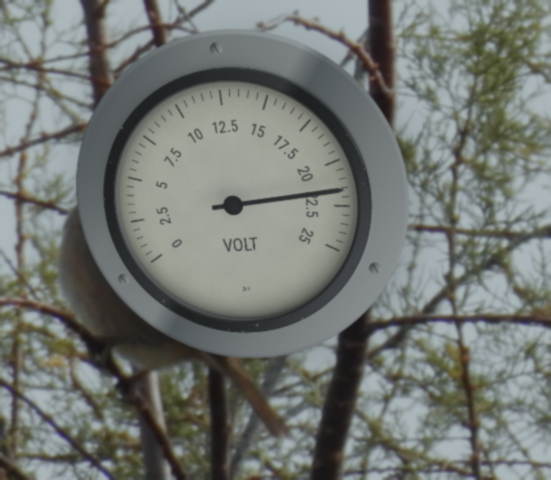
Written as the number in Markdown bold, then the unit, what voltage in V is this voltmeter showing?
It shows **21.5** V
